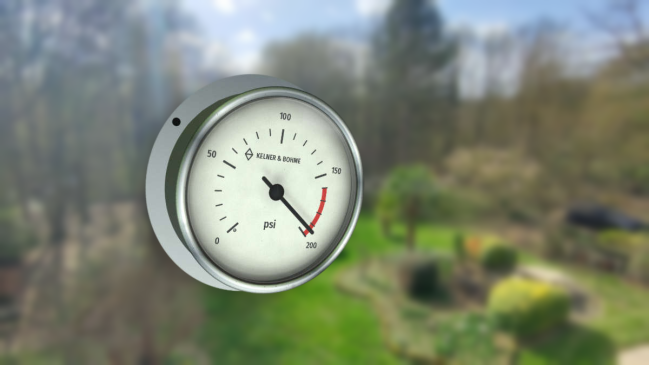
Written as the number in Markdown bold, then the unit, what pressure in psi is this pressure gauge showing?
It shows **195** psi
